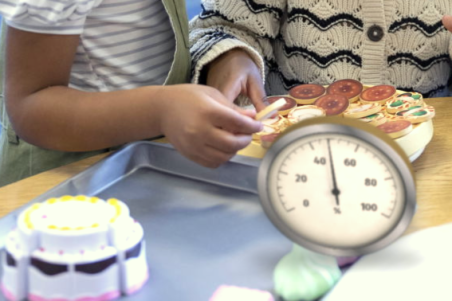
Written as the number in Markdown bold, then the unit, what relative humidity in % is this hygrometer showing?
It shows **48** %
